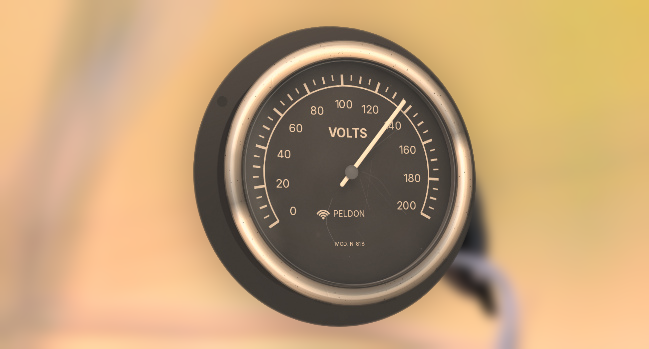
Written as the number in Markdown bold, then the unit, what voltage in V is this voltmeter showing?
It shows **135** V
